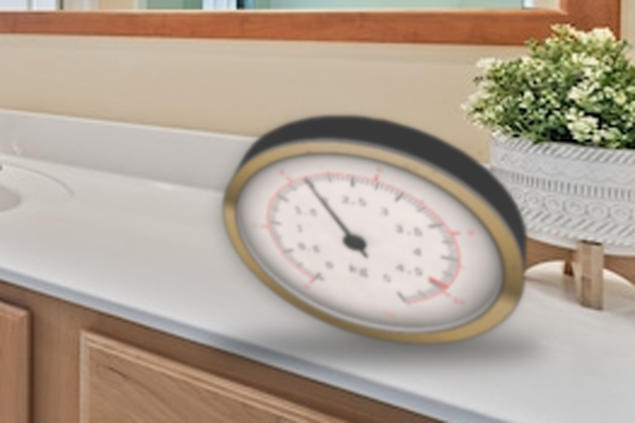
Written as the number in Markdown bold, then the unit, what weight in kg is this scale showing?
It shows **2** kg
